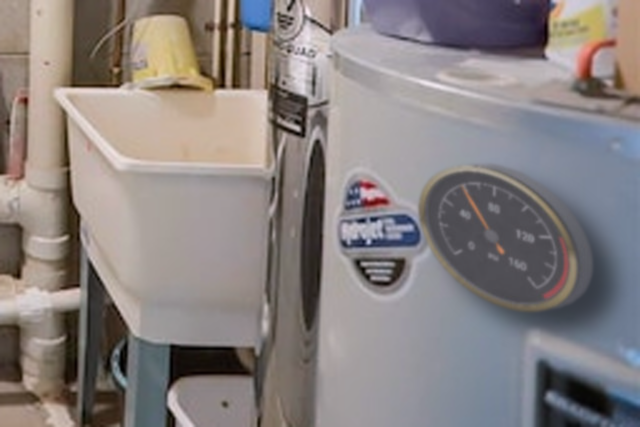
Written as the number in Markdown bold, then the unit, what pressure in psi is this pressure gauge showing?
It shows **60** psi
